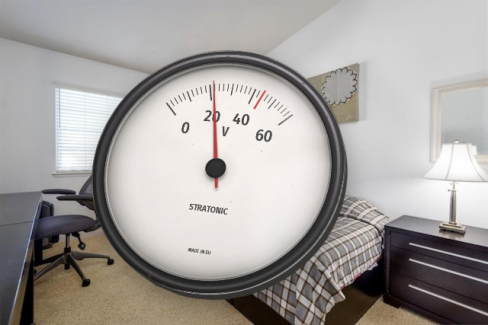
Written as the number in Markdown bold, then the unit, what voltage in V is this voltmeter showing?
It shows **22** V
